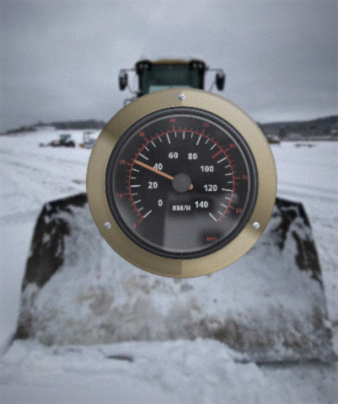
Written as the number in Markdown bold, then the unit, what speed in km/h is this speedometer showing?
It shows **35** km/h
